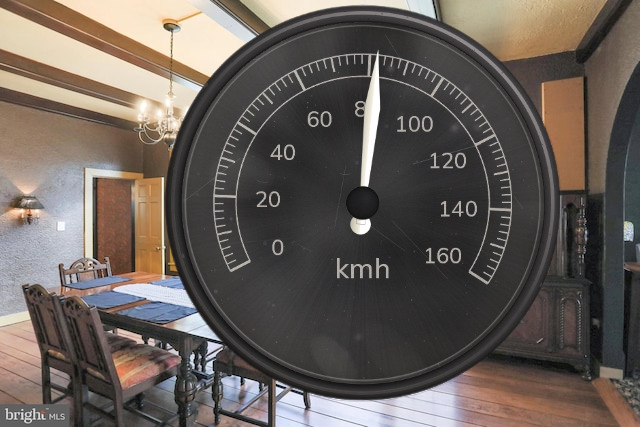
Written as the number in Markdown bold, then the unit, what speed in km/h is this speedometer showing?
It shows **82** km/h
